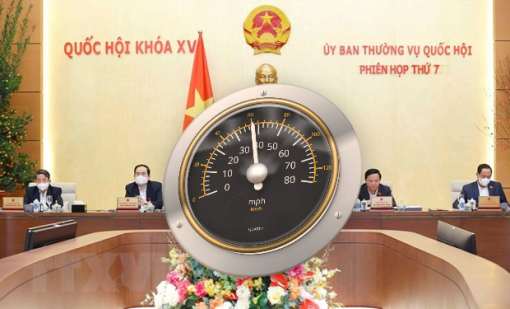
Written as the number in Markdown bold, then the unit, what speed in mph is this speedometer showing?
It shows **38** mph
